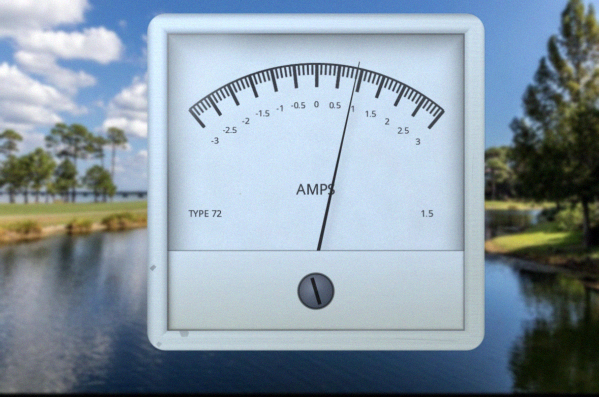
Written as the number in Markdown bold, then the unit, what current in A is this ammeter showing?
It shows **0.9** A
